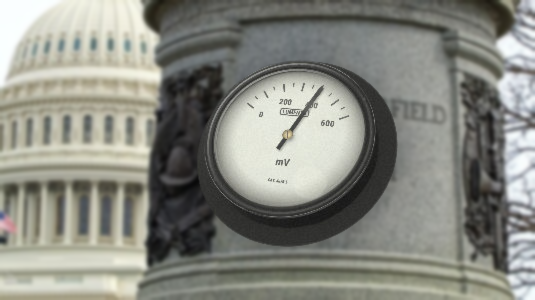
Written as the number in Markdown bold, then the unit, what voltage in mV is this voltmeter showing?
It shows **400** mV
